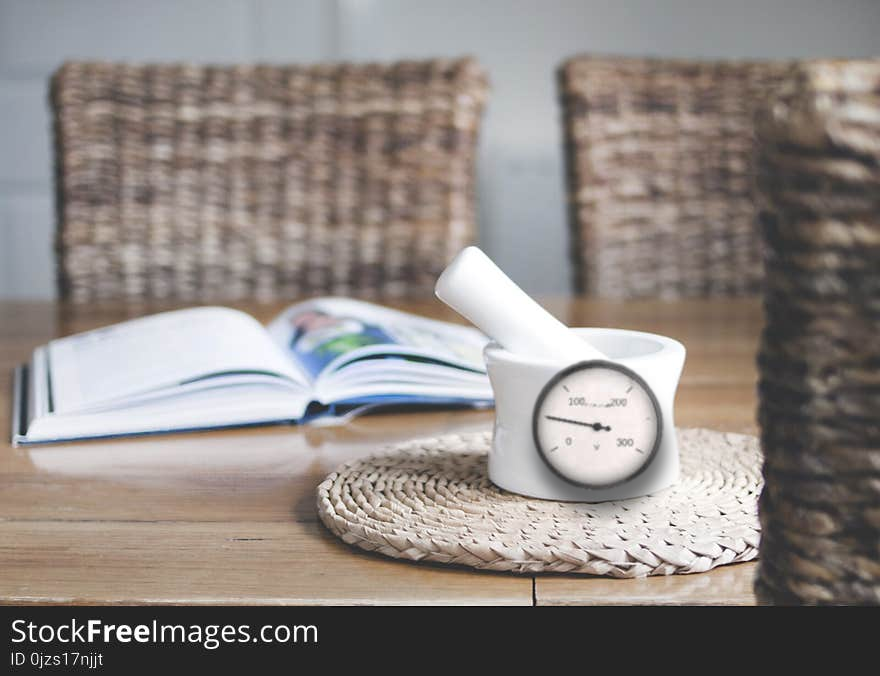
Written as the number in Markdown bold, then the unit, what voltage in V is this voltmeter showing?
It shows **50** V
